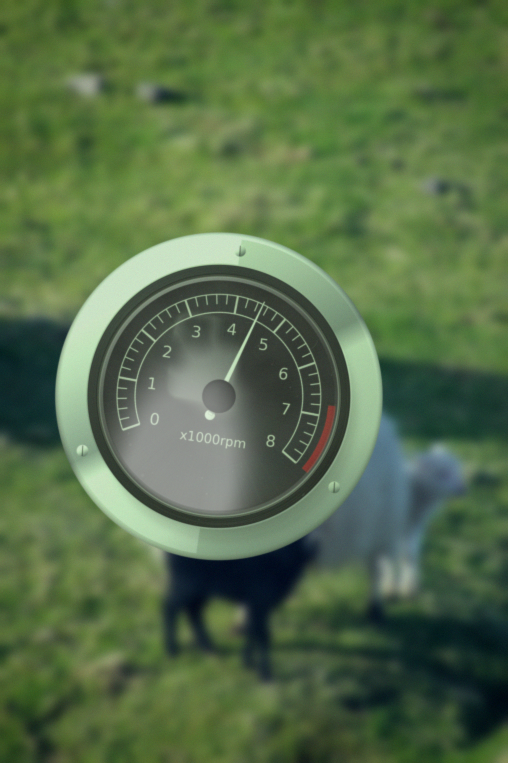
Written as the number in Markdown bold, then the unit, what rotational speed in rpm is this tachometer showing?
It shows **4500** rpm
